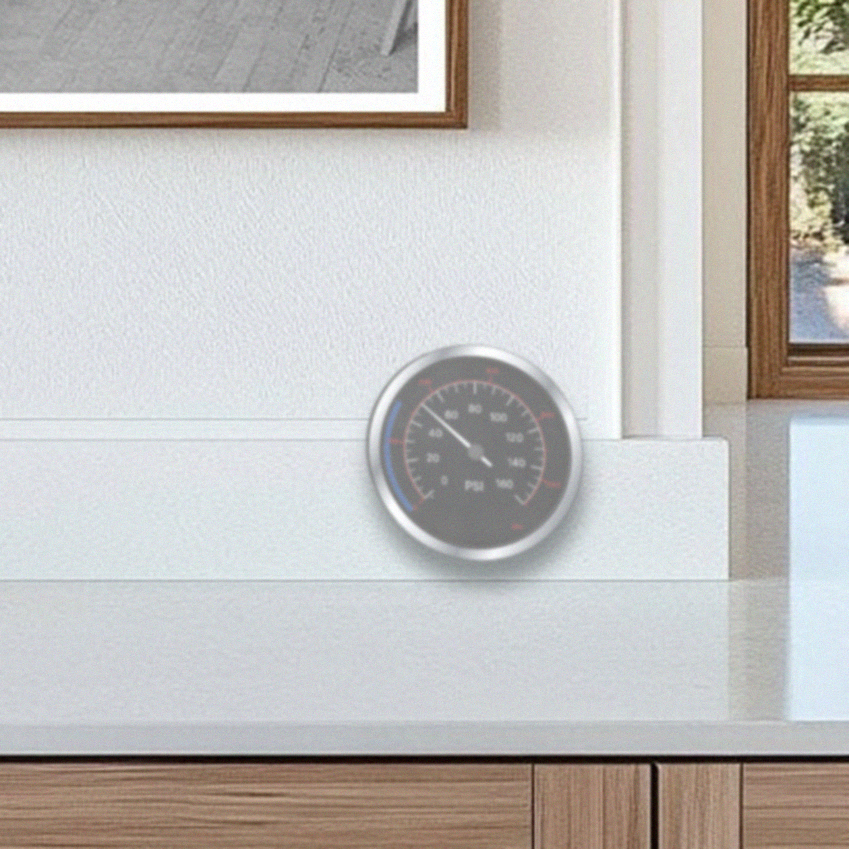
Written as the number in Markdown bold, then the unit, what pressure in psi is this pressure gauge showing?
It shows **50** psi
